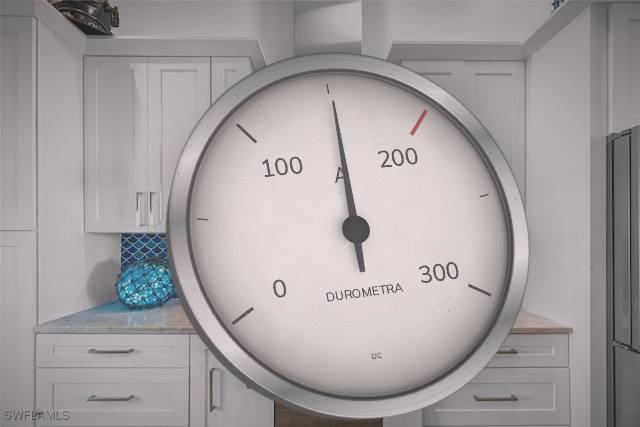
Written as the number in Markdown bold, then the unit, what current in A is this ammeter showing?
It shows **150** A
